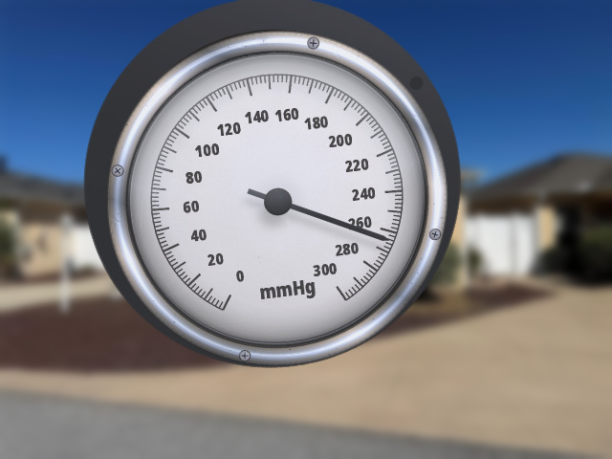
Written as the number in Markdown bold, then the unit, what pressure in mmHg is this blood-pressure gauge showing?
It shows **264** mmHg
